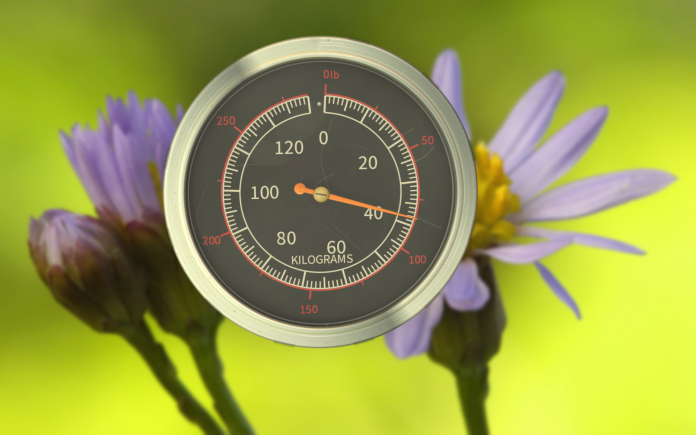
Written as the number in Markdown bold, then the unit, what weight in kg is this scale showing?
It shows **38** kg
